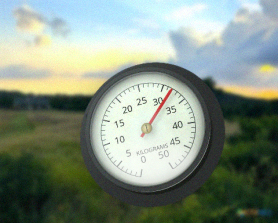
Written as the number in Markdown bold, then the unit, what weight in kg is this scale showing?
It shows **32** kg
